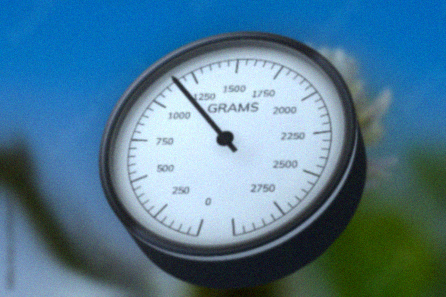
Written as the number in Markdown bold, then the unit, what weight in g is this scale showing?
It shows **1150** g
